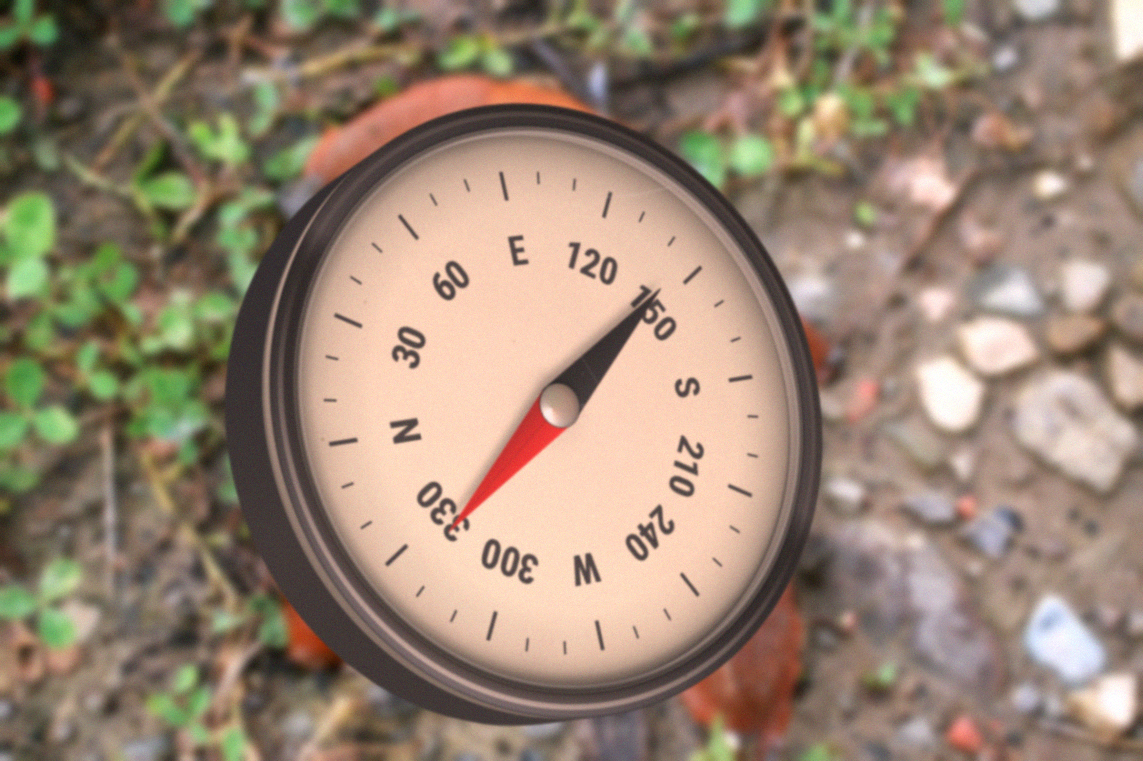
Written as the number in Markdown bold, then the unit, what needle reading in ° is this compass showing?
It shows **325** °
